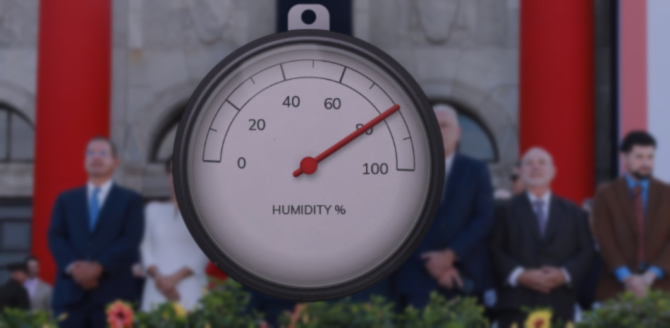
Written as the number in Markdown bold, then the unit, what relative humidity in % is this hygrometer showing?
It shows **80** %
